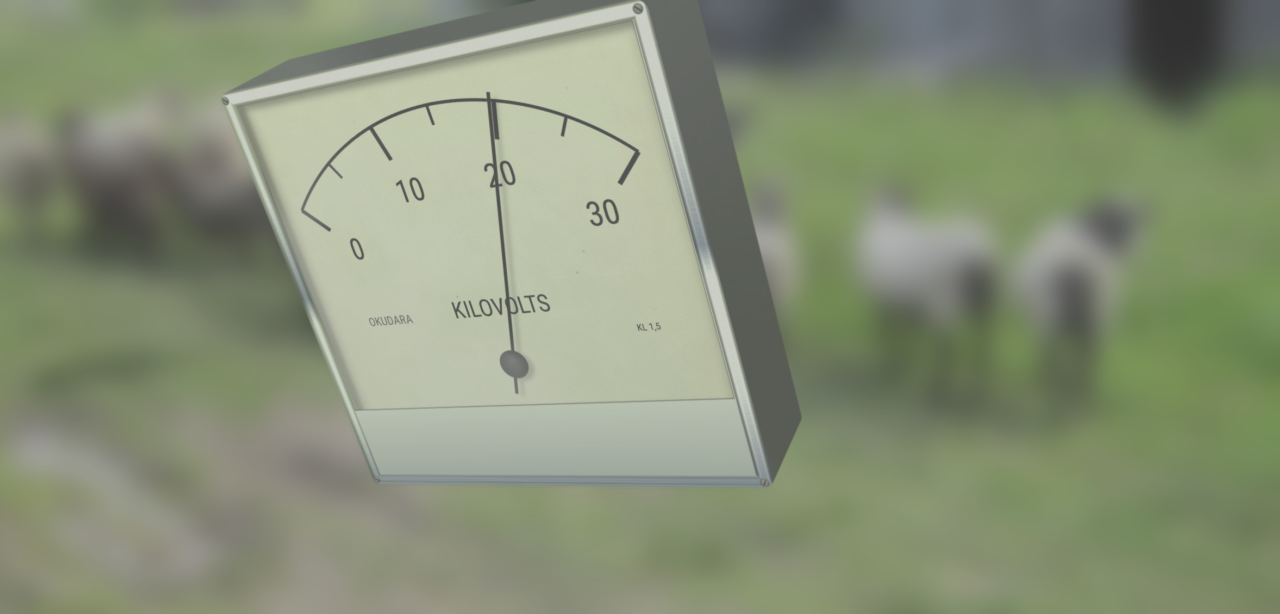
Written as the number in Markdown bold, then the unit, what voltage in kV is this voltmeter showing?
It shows **20** kV
